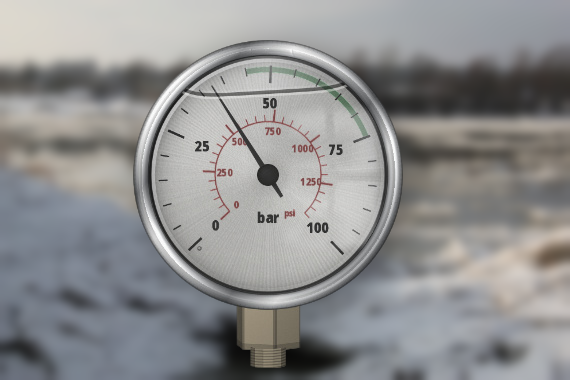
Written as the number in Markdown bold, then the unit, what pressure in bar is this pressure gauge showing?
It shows **37.5** bar
